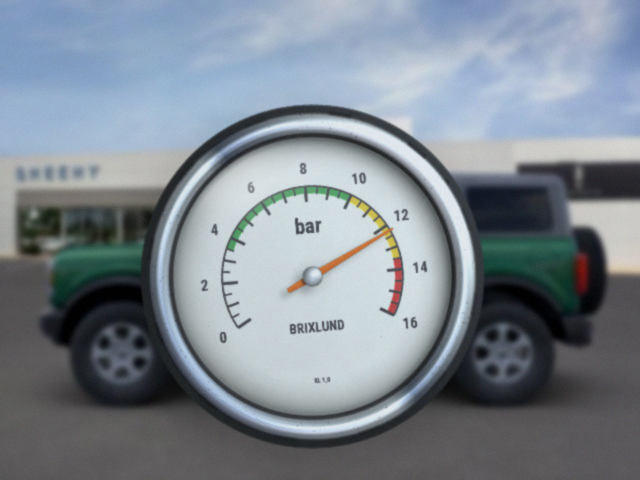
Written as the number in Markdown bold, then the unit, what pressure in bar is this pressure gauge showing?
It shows **12.25** bar
